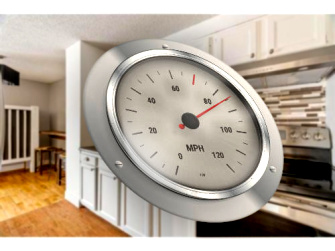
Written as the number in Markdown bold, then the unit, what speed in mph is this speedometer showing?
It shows **85** mph
